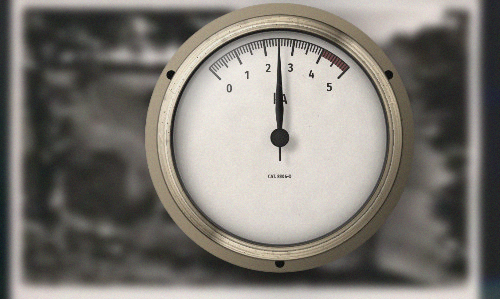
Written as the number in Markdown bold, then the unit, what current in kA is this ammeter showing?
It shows **2.5** kA
